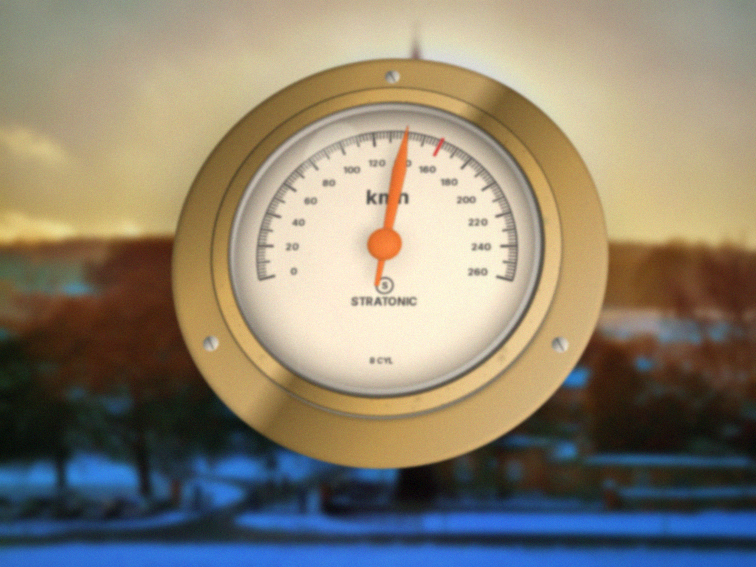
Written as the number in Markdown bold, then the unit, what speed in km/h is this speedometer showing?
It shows **140** km/h
